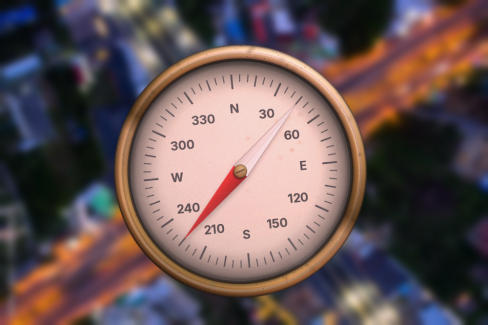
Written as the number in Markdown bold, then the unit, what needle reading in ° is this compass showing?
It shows **225** °
